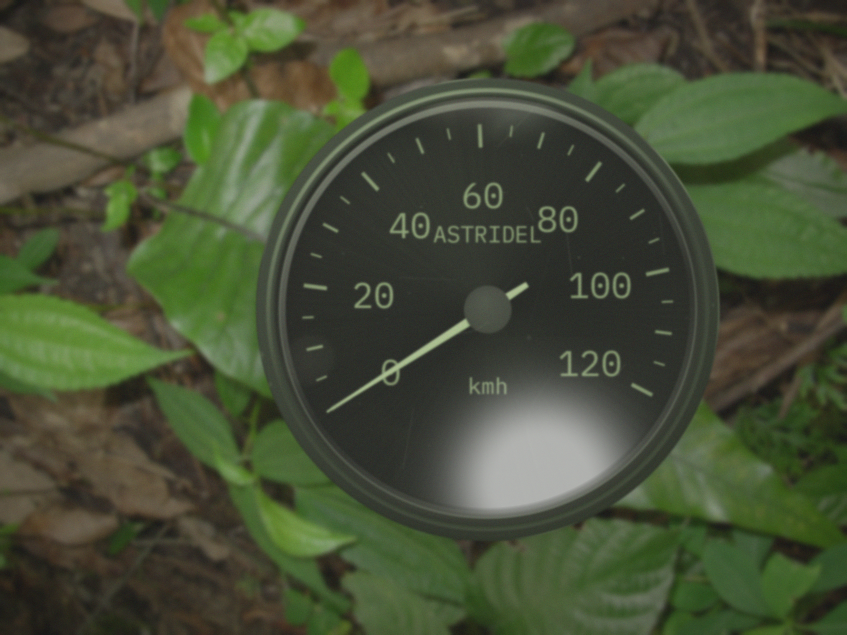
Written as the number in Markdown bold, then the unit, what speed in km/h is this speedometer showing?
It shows **0** km/h
